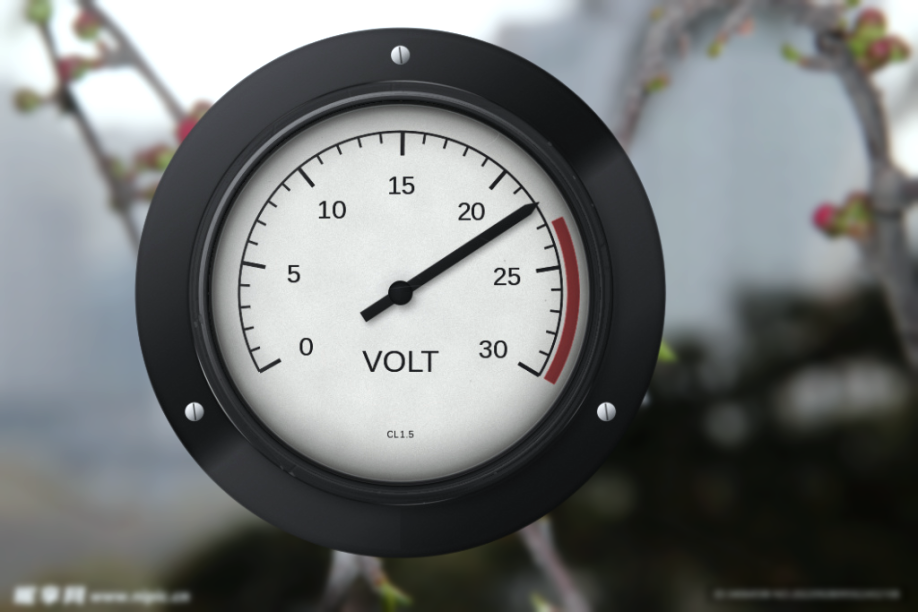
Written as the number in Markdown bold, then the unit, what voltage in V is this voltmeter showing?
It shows **22** V
